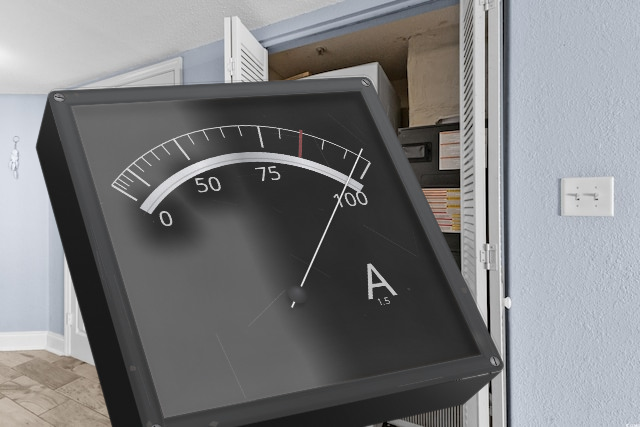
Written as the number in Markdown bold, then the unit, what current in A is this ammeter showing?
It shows **97.5** A
